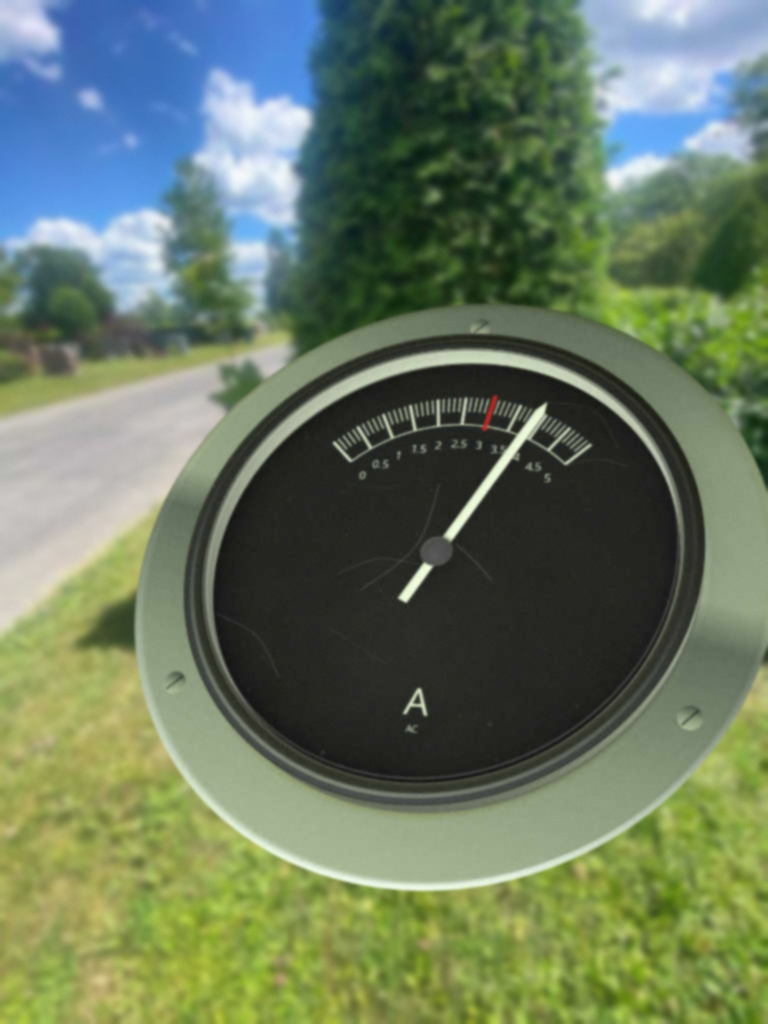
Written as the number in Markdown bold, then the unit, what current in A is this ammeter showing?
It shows **4** A
